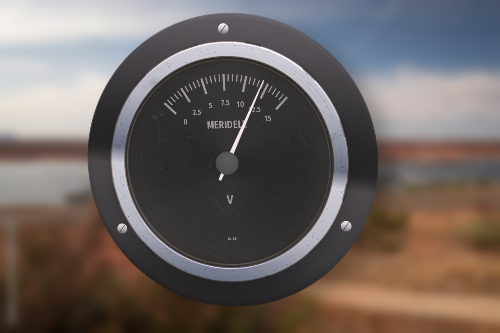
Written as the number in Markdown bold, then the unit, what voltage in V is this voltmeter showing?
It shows **12** V
